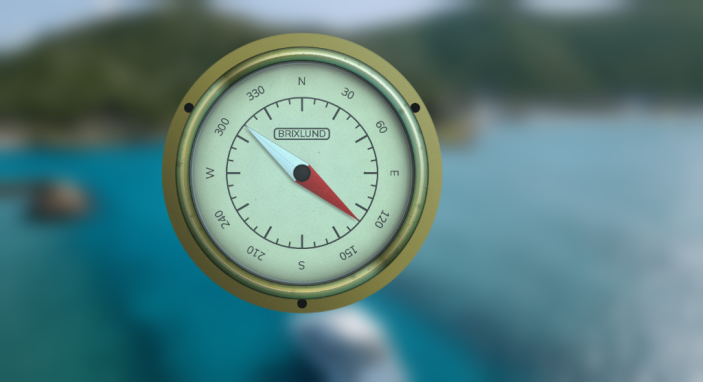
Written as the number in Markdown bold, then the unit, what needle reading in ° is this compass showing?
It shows **130** °
